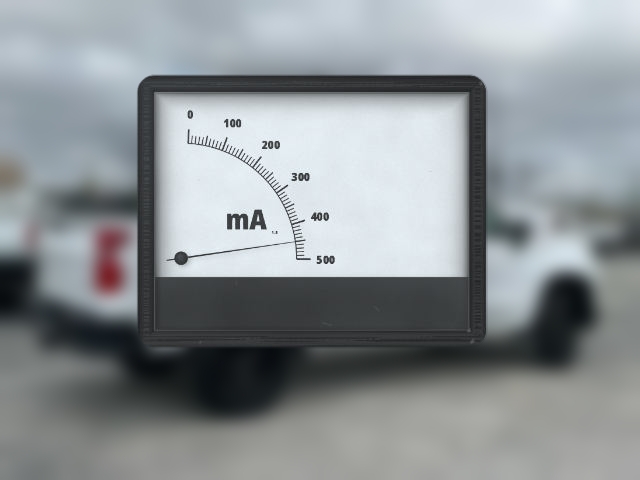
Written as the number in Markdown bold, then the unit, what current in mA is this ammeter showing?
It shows **450** mA
